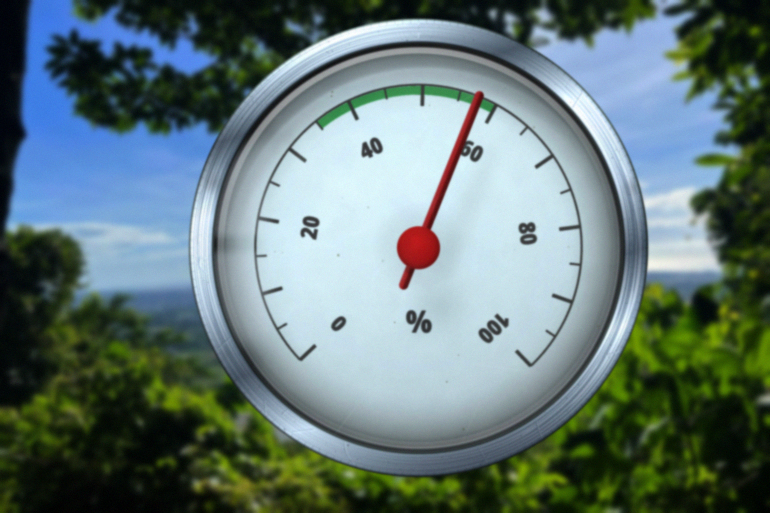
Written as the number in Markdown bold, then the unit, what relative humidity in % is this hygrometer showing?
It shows **57.5** %
